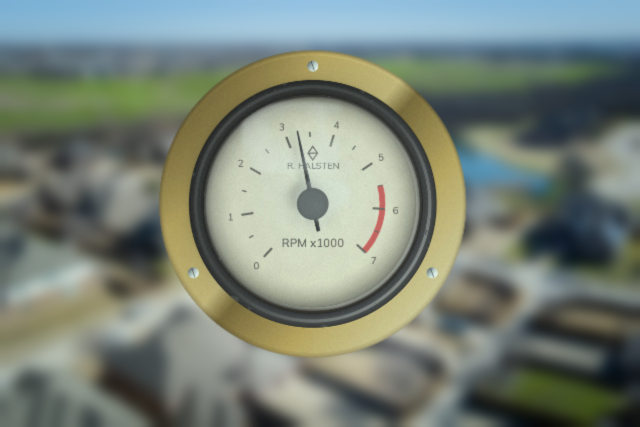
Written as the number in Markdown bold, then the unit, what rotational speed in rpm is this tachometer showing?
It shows **3250** rpm
